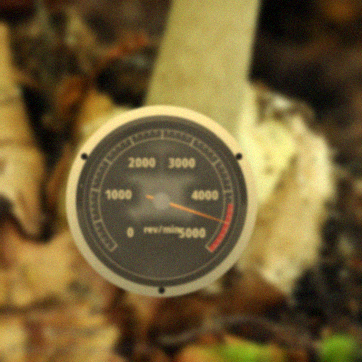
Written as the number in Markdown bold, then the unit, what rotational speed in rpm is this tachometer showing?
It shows **4500** rpm
